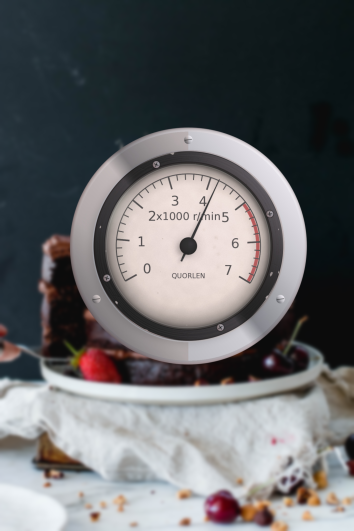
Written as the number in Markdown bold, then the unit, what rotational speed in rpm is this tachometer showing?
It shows **4200** rpm
